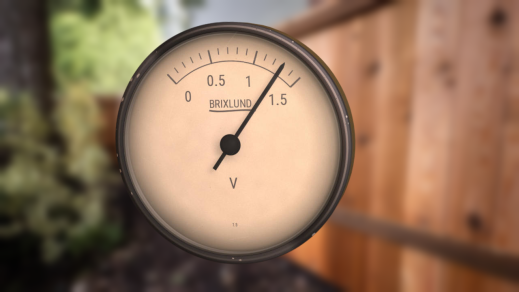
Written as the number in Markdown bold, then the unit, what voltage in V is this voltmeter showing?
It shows **1.3** V
